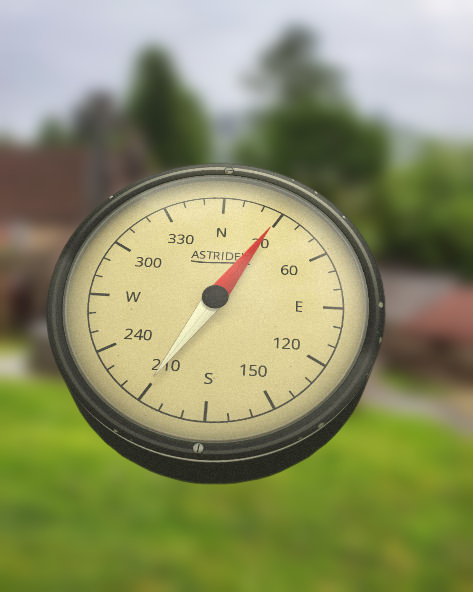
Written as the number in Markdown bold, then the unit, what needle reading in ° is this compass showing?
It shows **30** °
